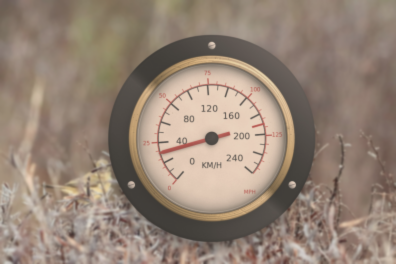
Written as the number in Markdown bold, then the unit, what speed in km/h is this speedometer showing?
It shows **30** km/h
